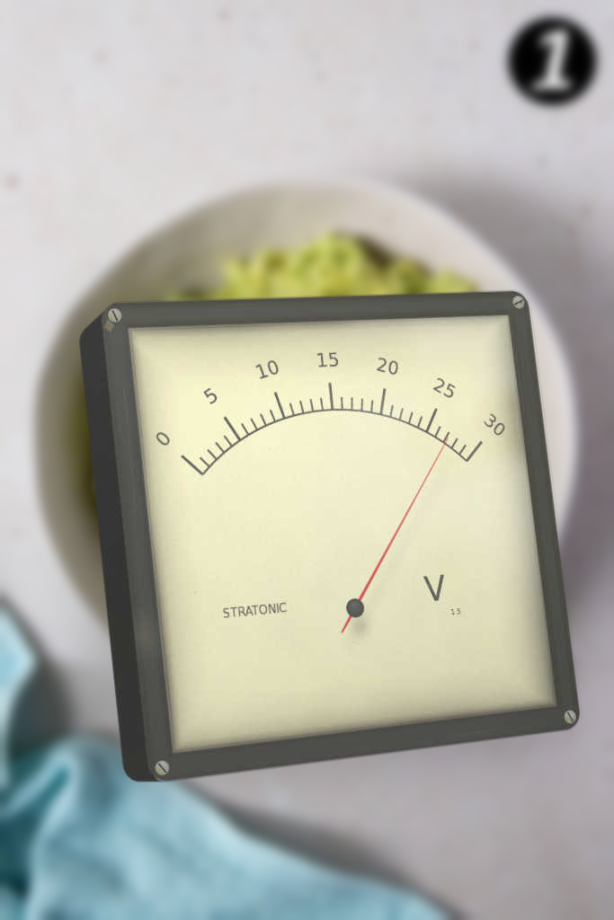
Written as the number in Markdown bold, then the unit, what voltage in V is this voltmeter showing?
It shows **27** V
